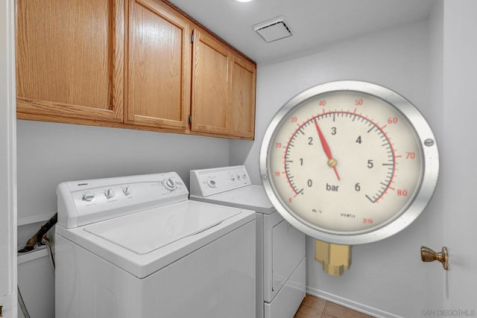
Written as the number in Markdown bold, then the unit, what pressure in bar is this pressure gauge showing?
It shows **2.5** bar
